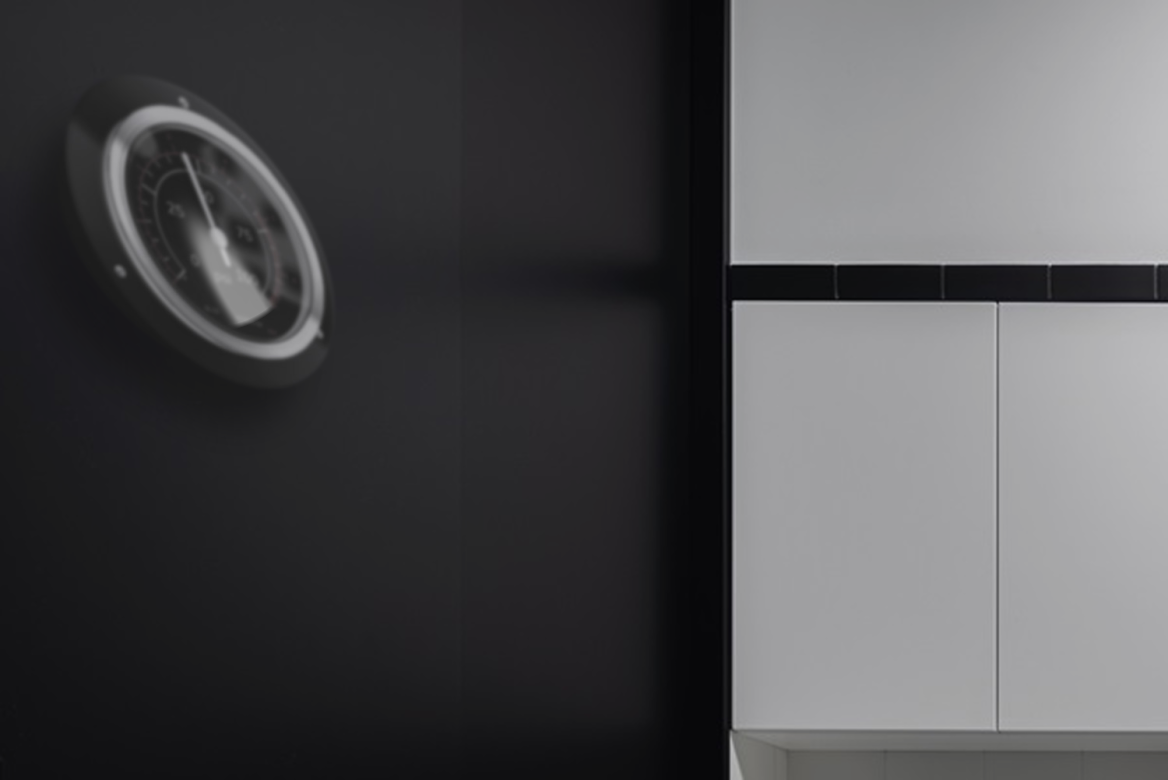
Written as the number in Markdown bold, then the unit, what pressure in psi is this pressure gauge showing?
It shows **45** psi
